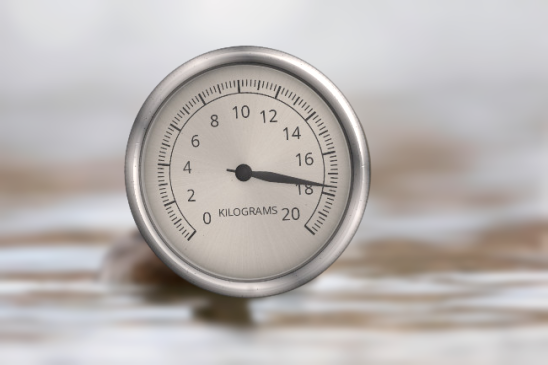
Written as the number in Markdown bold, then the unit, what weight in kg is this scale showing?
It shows **17.6** kg
